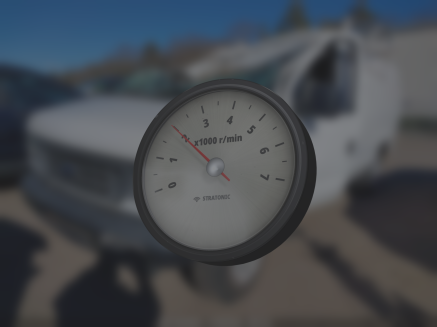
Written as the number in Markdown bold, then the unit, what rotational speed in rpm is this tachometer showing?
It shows **2000** rpm
